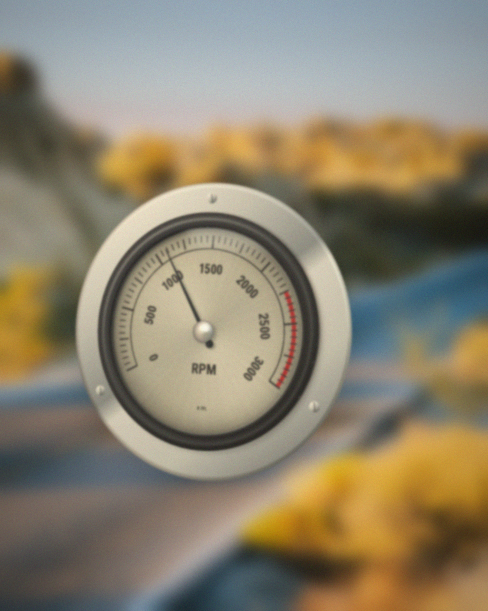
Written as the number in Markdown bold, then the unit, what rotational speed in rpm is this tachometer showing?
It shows **1100** rpm
